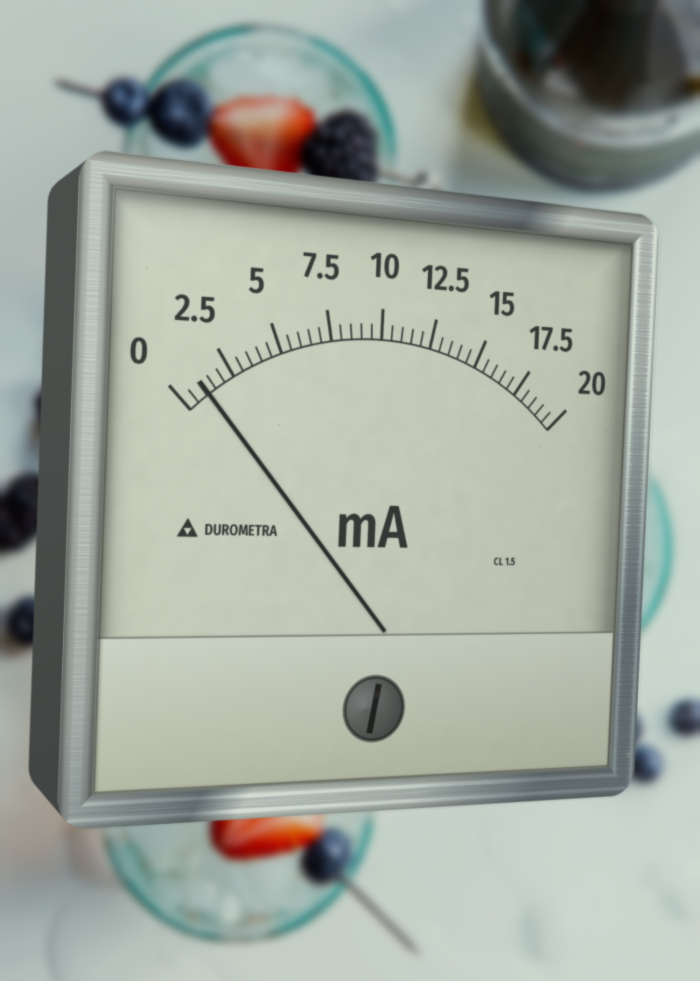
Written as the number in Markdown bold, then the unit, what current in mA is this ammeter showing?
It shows **1** mA
